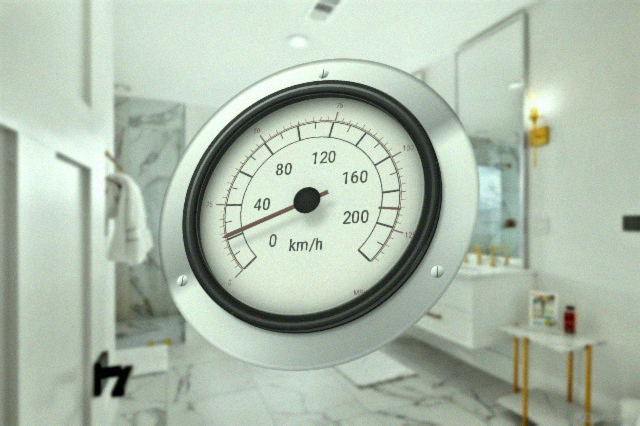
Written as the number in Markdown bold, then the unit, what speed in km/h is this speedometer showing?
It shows **20** km/h
